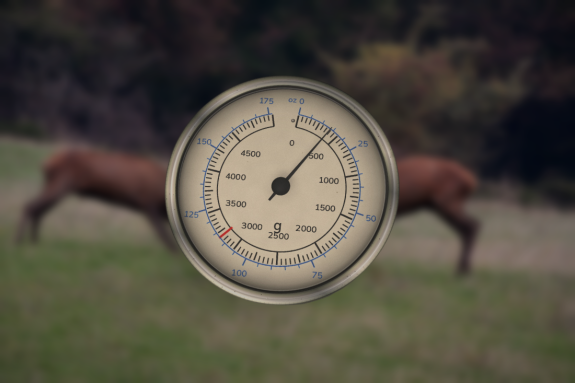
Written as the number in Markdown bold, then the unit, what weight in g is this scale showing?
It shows **400** g
